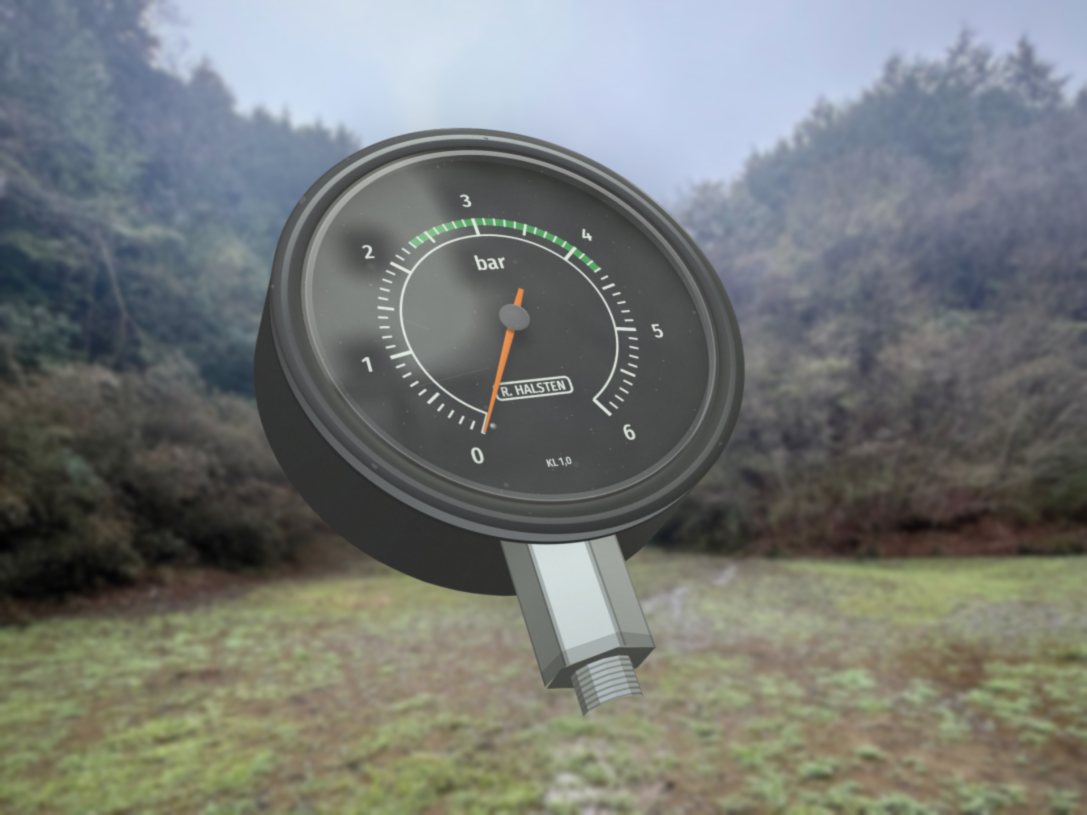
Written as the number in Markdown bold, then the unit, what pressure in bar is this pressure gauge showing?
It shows **0** bar
